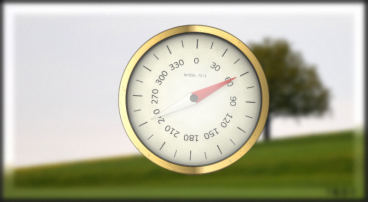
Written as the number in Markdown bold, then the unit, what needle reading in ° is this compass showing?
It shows **60** °
